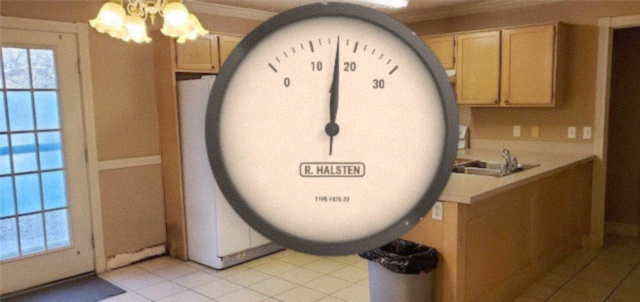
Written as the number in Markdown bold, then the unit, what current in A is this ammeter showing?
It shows **16** A
